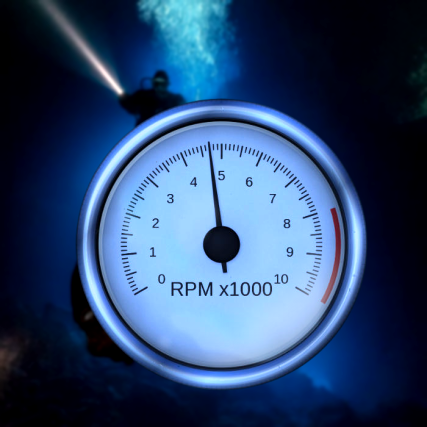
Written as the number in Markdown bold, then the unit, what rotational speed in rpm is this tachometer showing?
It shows **4700** rpm
